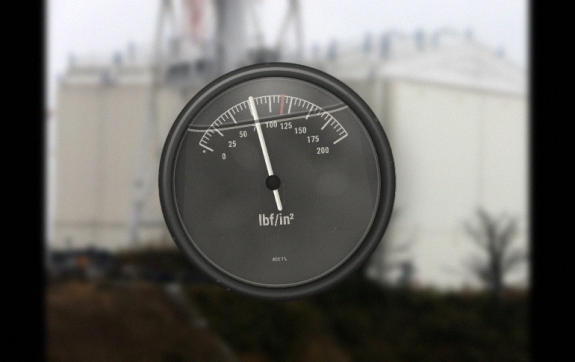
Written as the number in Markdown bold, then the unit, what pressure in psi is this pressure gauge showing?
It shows **80** psi
